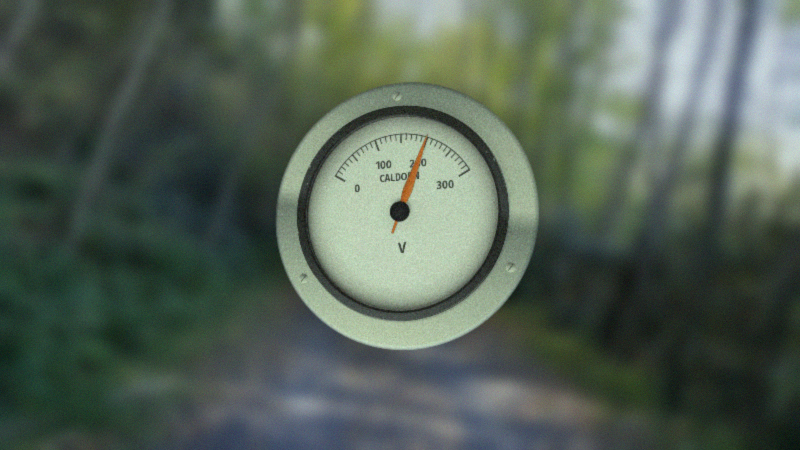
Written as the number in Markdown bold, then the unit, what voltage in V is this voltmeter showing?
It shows **200** V
